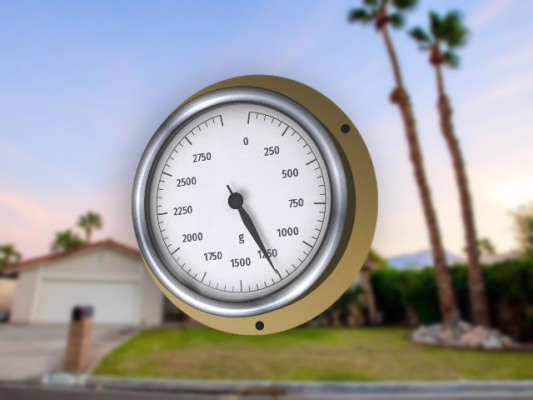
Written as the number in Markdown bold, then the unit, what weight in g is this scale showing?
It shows **1250** g
